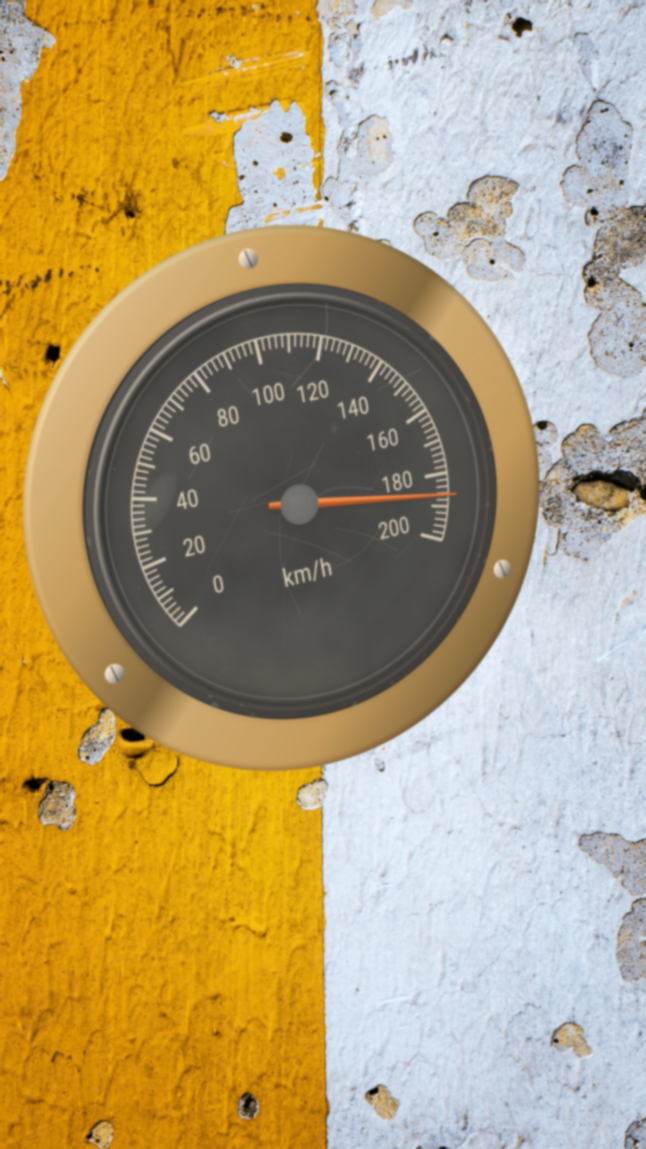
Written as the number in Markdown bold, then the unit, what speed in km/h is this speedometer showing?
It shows **186** km/h
